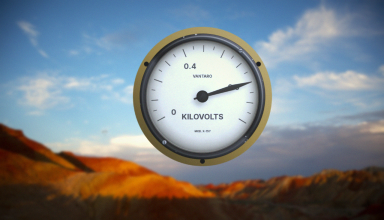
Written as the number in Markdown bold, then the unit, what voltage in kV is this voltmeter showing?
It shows **0.8** kV
